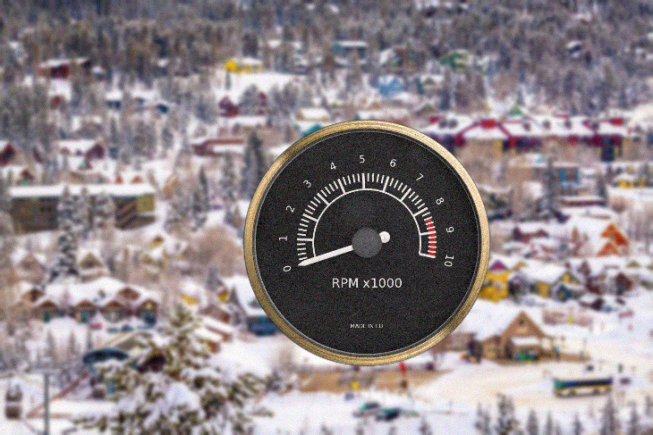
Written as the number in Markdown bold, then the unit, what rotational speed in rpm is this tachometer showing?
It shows **0** rpm
